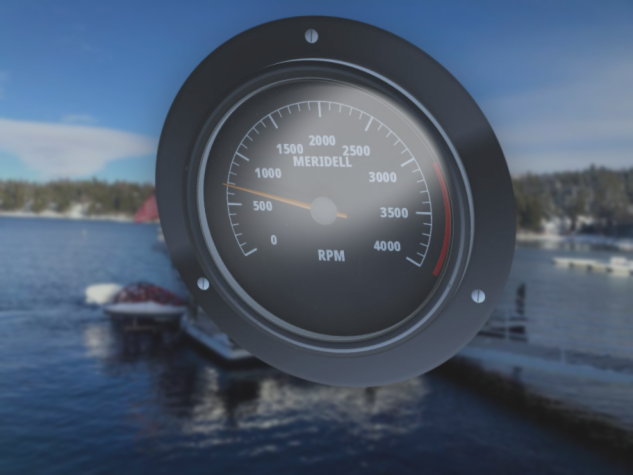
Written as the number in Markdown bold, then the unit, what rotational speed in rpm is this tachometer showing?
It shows **700** rpm
